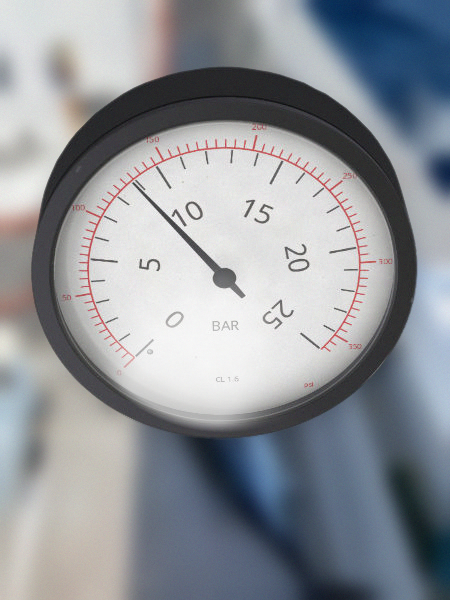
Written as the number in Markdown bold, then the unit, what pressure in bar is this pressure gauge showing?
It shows **9** bar
